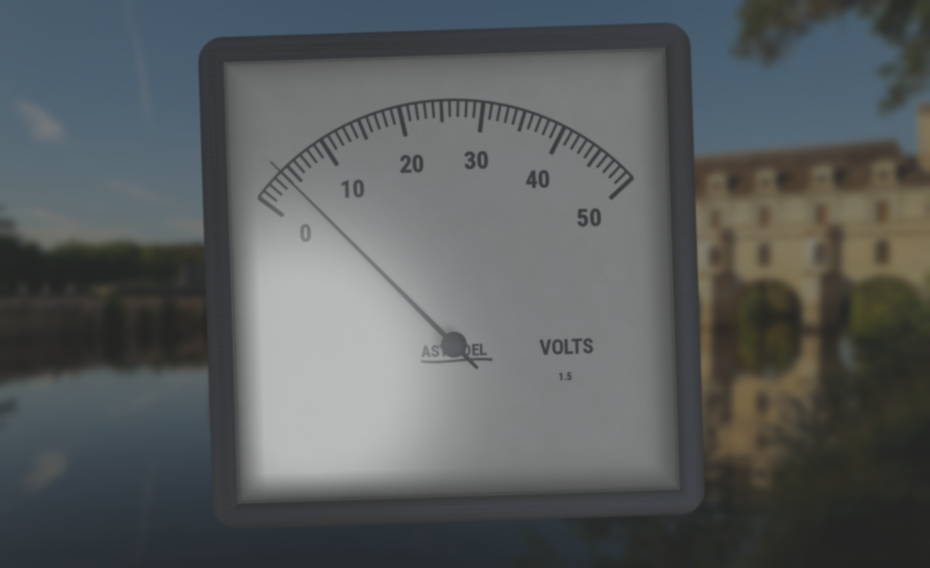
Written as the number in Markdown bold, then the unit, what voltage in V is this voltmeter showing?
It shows **4** V
